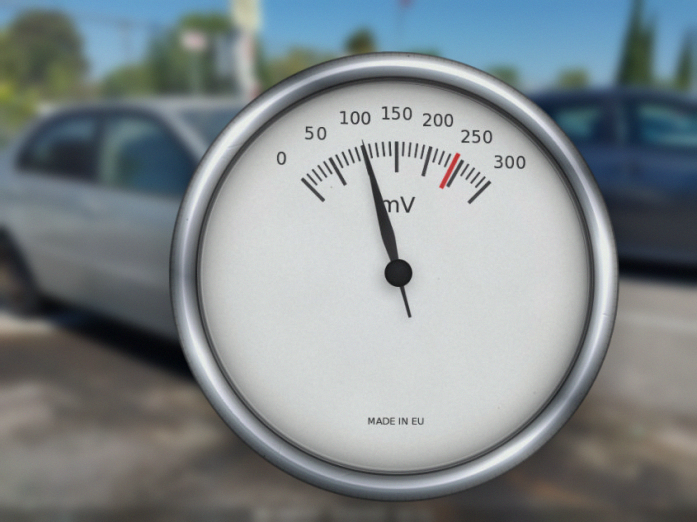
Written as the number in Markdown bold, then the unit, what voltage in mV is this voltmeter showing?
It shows **100** mV
